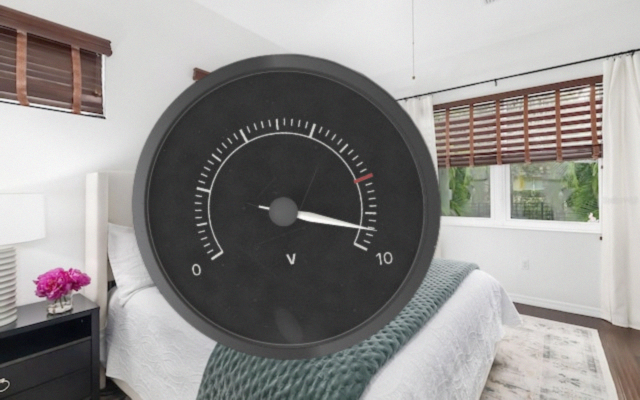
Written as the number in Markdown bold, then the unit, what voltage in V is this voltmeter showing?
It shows **9.4** V
